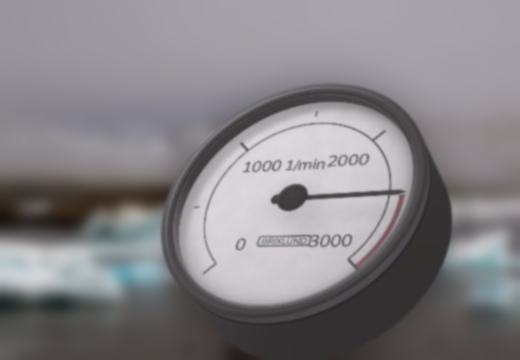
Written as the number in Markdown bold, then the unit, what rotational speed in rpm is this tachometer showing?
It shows **2500** rpm
